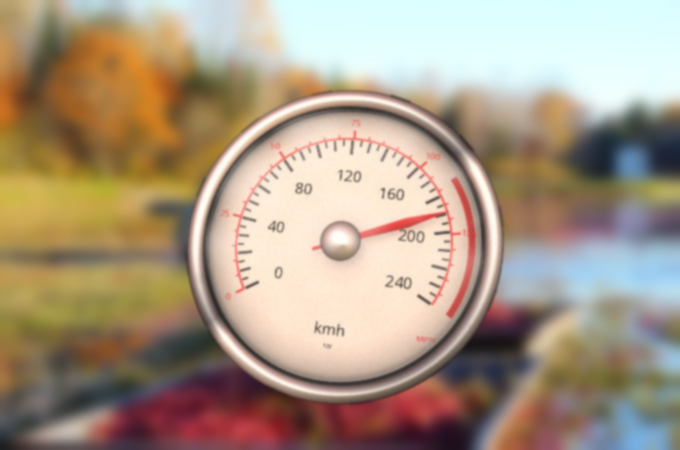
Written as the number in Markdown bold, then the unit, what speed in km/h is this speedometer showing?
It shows **190** km/h
